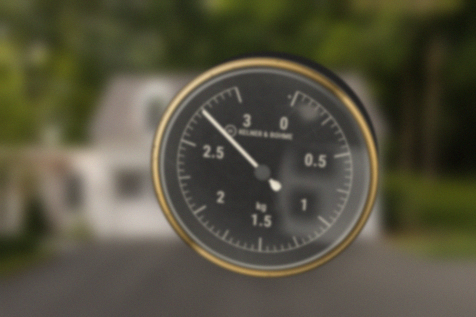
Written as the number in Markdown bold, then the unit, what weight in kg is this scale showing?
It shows **2.75** kg
